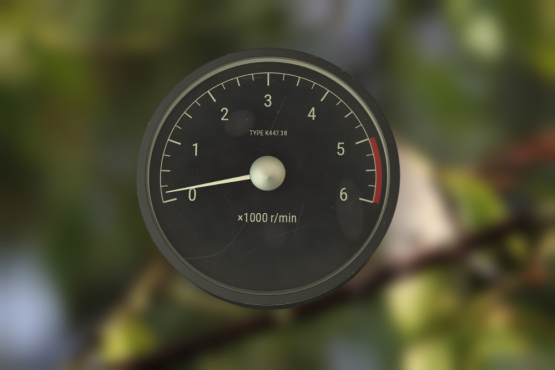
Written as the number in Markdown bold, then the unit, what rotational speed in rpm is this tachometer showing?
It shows **125** rpm
